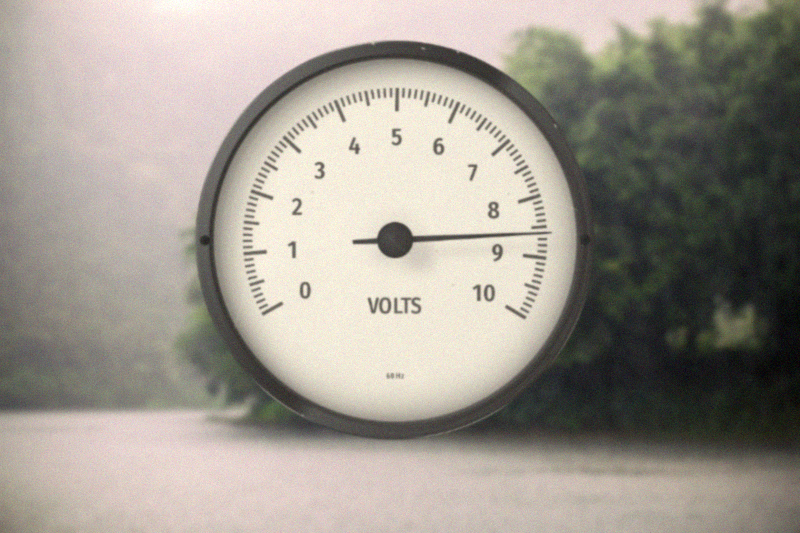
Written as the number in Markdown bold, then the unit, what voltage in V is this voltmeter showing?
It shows **8.6** V
